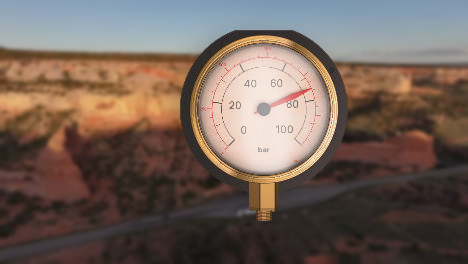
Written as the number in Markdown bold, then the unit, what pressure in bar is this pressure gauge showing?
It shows **75** bar
